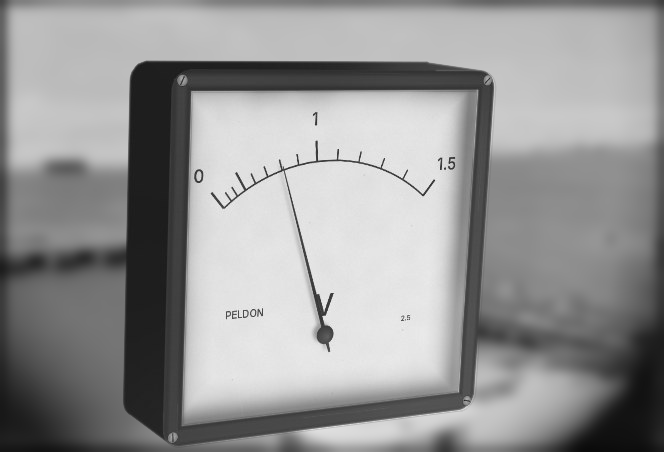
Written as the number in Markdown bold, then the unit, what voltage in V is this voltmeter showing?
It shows **0.8** V
